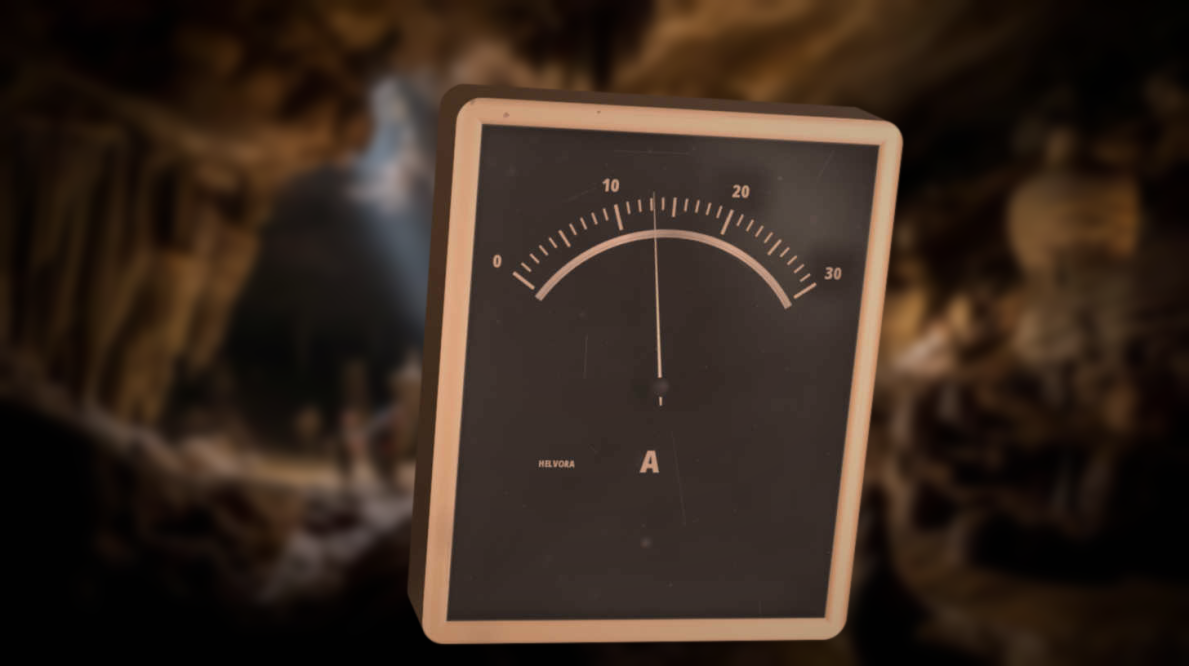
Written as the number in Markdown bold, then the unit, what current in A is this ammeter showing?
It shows **13** A
